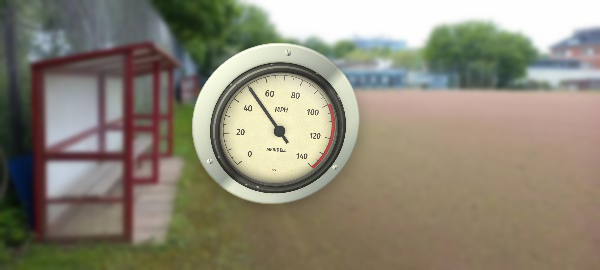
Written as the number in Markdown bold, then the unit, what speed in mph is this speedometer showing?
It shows **50** mph
